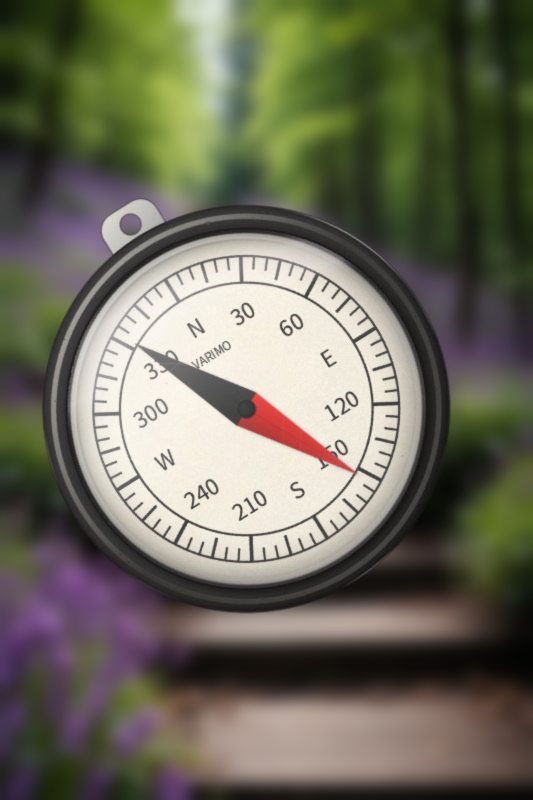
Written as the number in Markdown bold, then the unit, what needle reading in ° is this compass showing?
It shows **152.5** °
